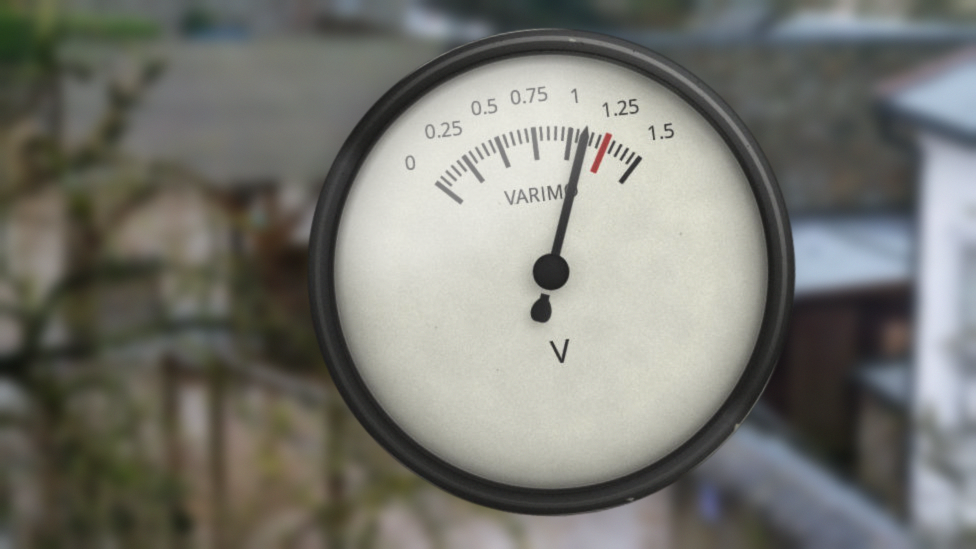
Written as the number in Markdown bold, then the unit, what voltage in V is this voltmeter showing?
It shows **1.1** V
